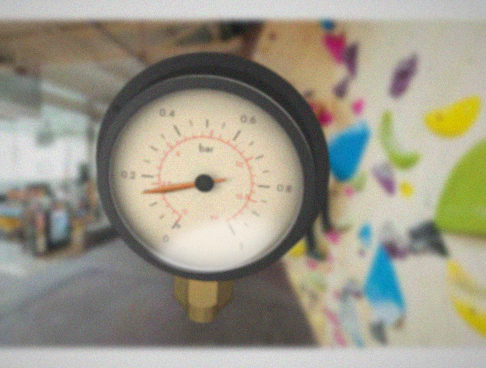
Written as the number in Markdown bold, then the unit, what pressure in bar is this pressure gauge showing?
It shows **0.15** bar
